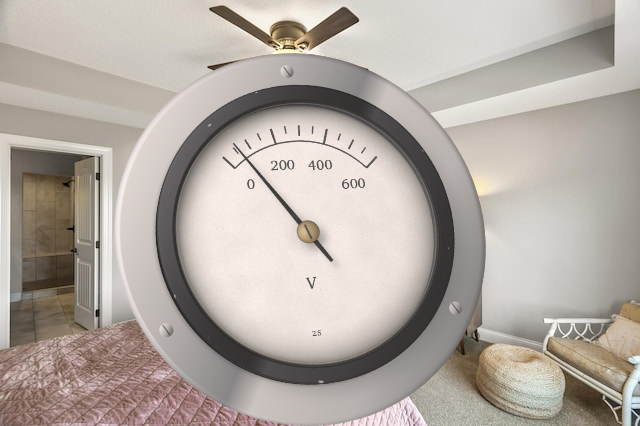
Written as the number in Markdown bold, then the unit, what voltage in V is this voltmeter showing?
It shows **50** V
